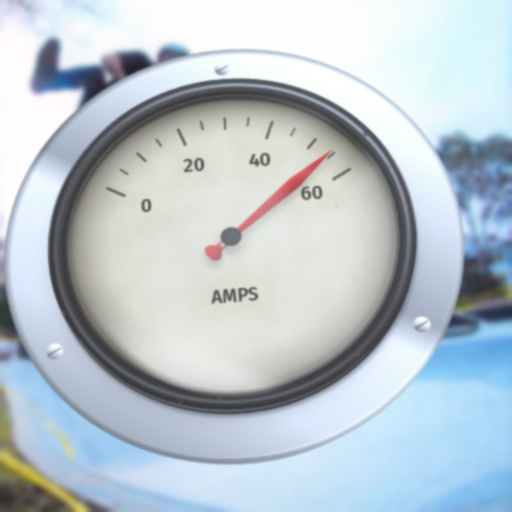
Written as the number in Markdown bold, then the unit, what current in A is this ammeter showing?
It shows **55** A
